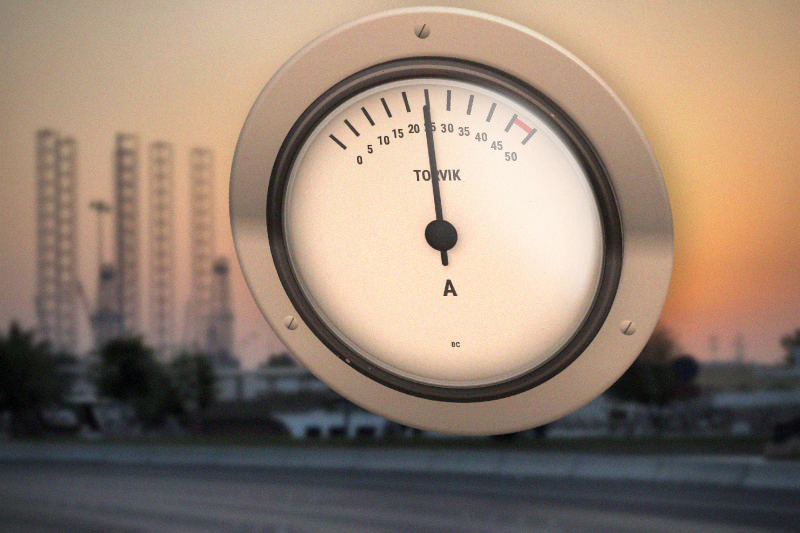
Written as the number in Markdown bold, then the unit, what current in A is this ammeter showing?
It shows **25** A
